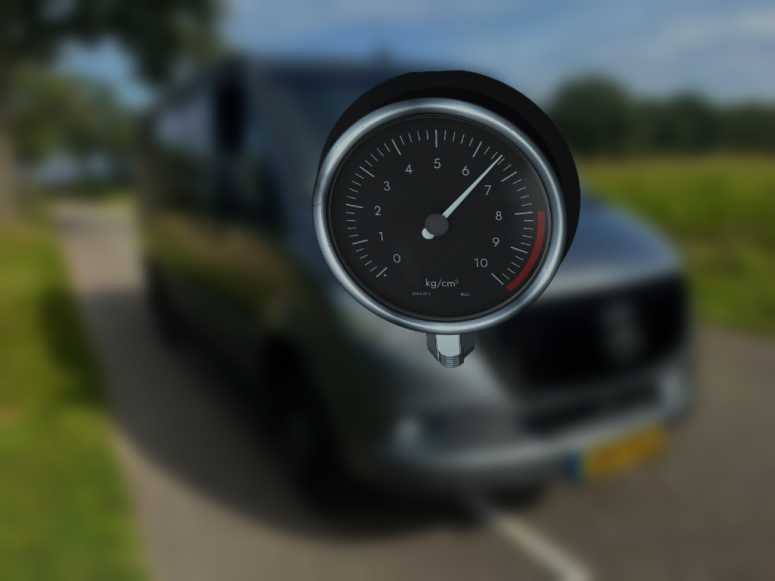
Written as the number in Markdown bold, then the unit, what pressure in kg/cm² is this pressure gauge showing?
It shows **6.5** kg/cm²
